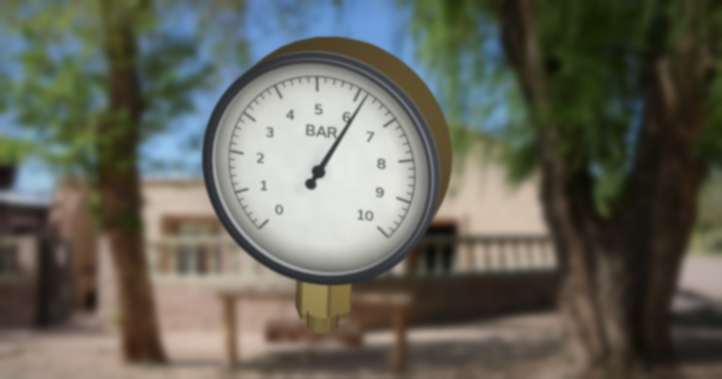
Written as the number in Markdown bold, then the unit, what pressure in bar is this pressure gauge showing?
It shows **6.2** bar
